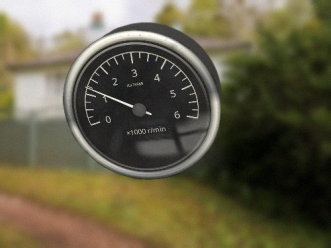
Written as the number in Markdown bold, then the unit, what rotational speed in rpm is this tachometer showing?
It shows **1250** rpm
